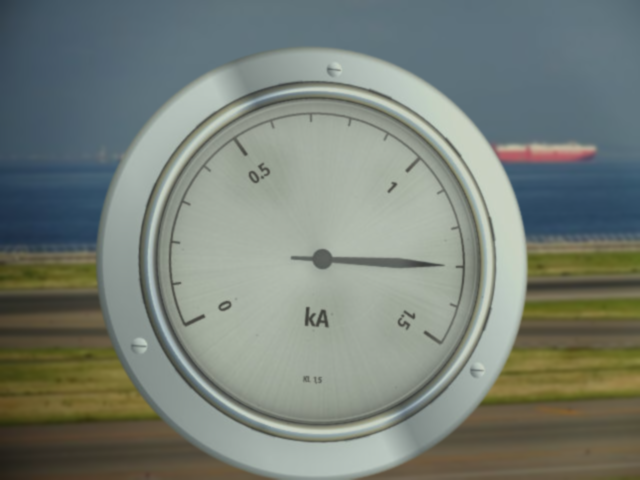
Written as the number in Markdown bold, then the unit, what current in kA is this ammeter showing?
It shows **1.3** kA
